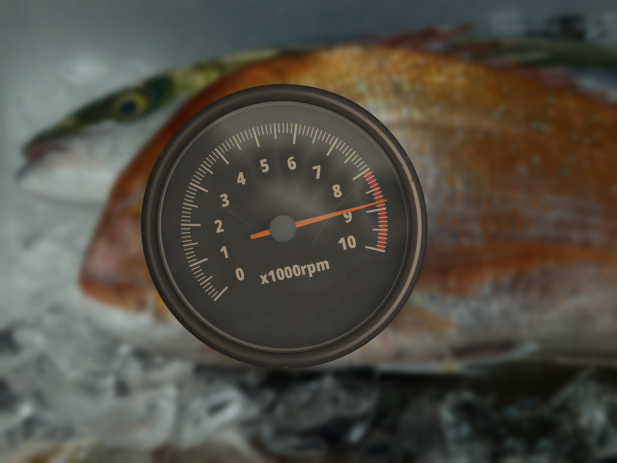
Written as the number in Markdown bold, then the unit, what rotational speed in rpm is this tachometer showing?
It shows **8800** rpm
